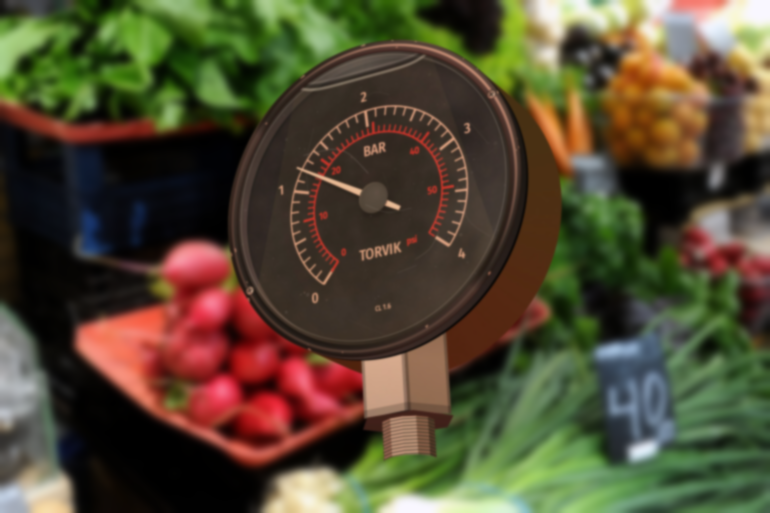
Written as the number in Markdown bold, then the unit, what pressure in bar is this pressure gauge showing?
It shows **1.2** bar
